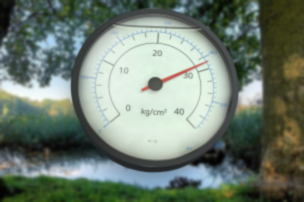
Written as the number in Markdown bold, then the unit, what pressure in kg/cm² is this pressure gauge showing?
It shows **29** kg/cm²
